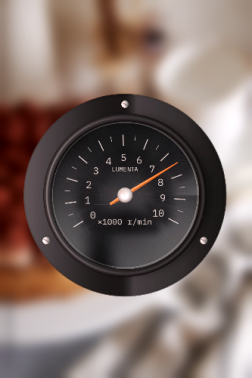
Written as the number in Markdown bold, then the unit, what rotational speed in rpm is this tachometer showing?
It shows **7500** rpm
